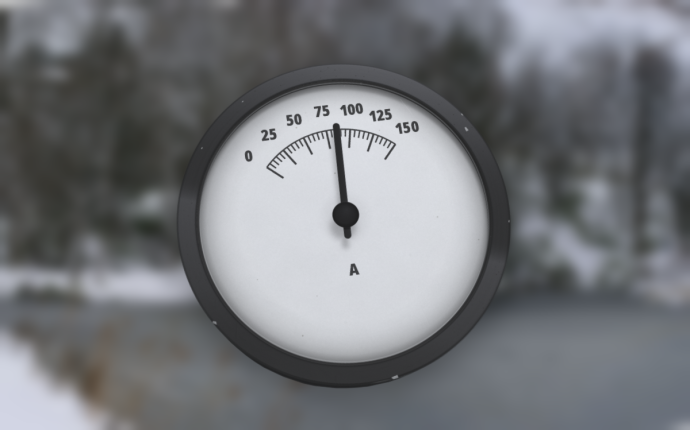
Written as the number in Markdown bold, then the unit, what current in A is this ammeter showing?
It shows **85** A
